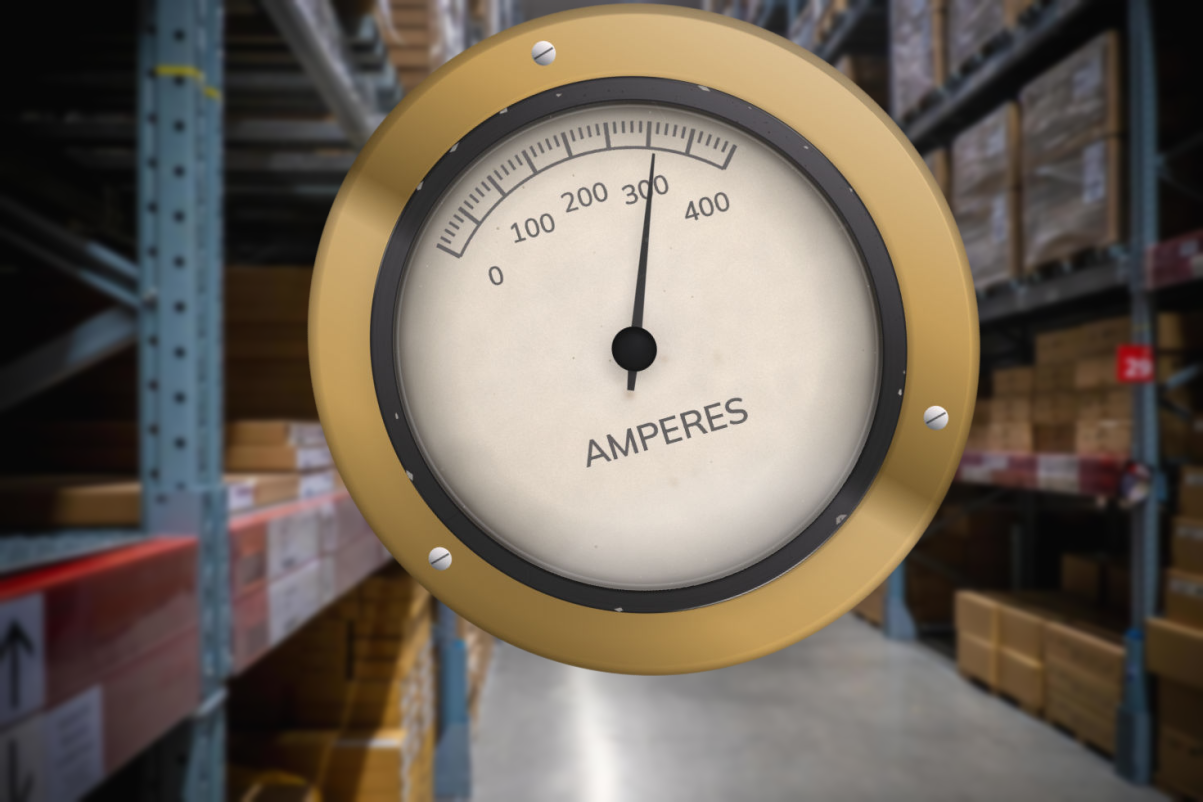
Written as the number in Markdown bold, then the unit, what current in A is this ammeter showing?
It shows **310** A
